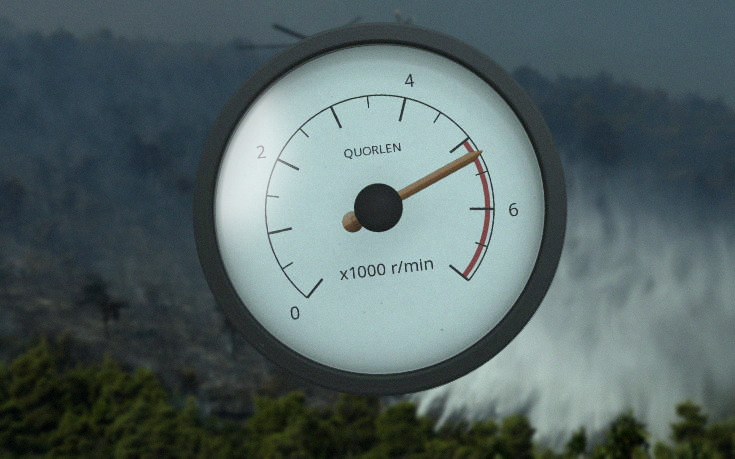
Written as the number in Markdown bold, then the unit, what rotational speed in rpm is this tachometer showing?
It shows **5250** rpm
